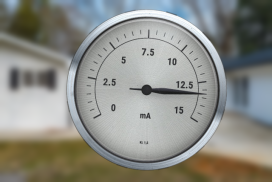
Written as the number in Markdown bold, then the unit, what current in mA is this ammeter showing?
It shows **13.25** mA
